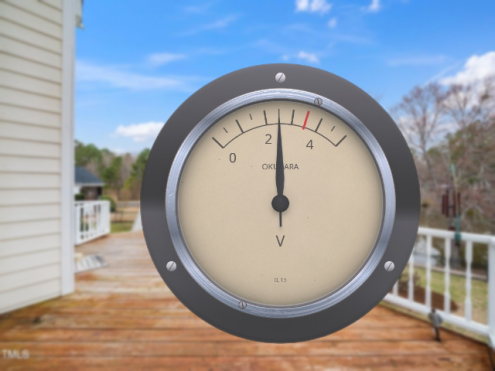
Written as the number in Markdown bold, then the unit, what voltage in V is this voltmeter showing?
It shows **2.5** V
